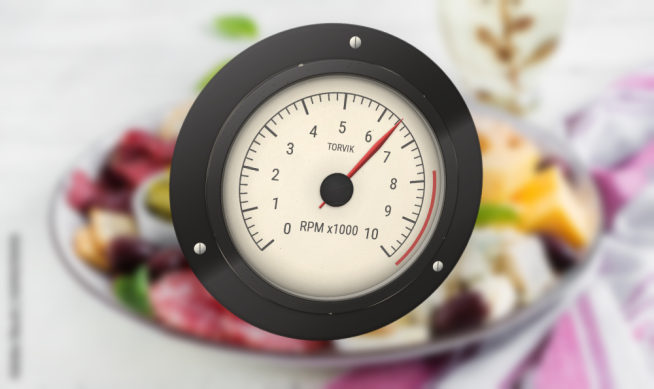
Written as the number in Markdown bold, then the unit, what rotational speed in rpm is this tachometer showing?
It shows **6400** rpm
